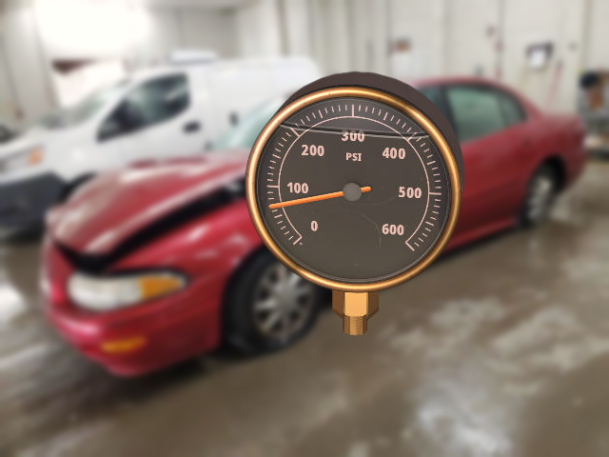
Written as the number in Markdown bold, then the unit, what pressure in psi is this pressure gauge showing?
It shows **70** psi
